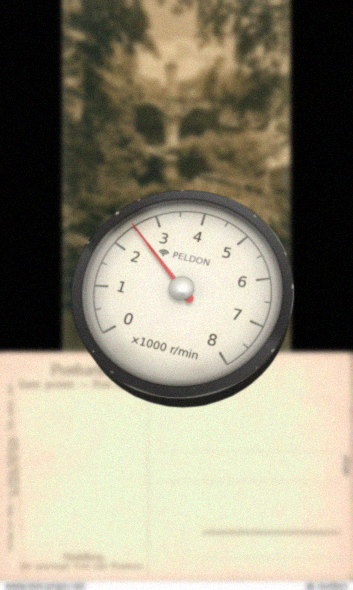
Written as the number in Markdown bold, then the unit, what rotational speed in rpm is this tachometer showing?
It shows **2500** rpm
